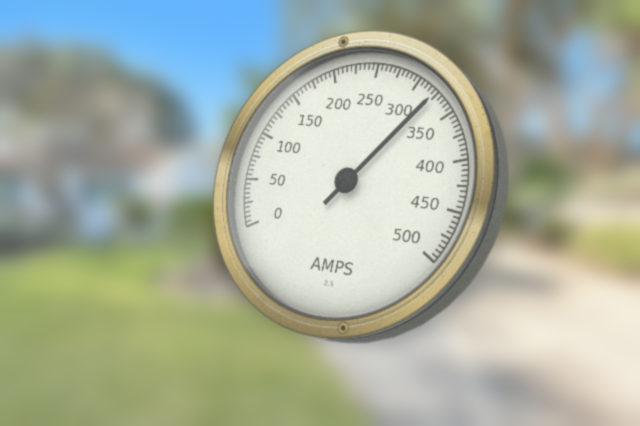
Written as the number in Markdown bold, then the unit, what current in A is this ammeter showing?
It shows **325** A
